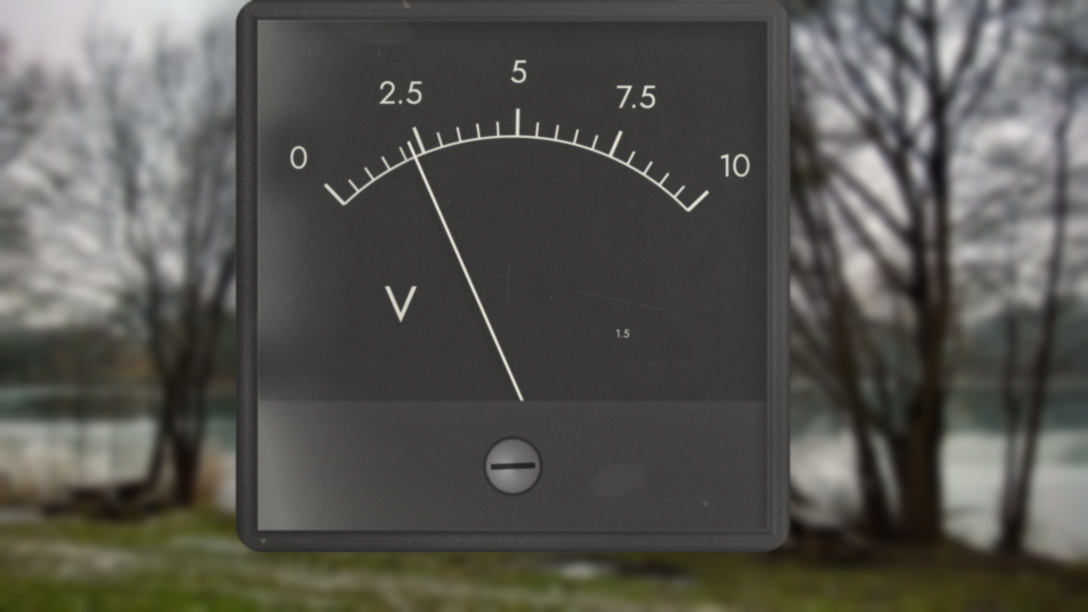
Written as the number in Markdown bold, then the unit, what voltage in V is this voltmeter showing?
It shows **2.25** V
